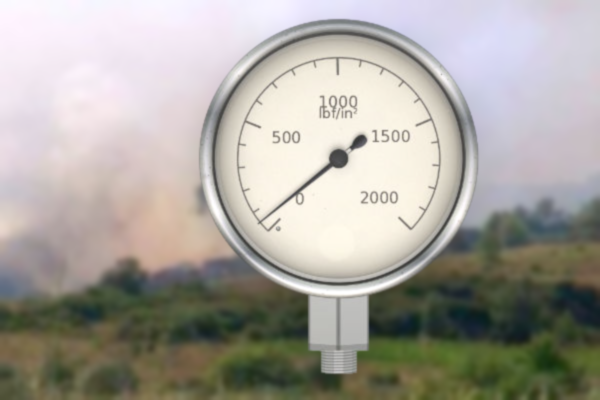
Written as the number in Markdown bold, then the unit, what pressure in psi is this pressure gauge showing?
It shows **50** psi
